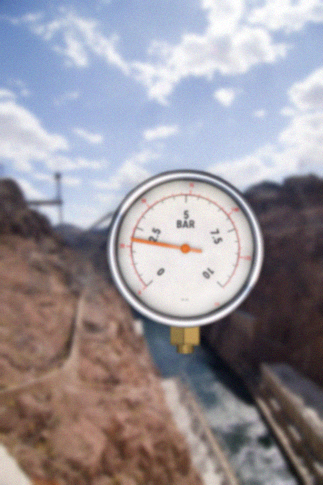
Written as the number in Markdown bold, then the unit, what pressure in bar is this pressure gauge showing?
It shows **2** bar
